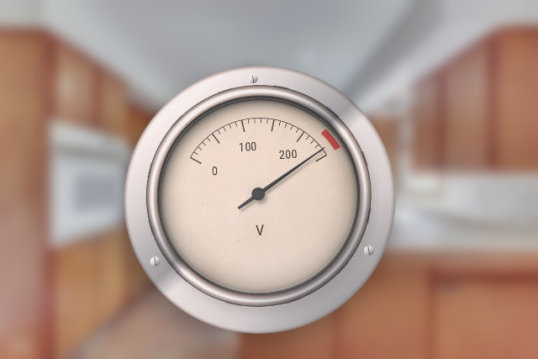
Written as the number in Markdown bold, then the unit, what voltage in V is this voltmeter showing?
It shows **240** V
